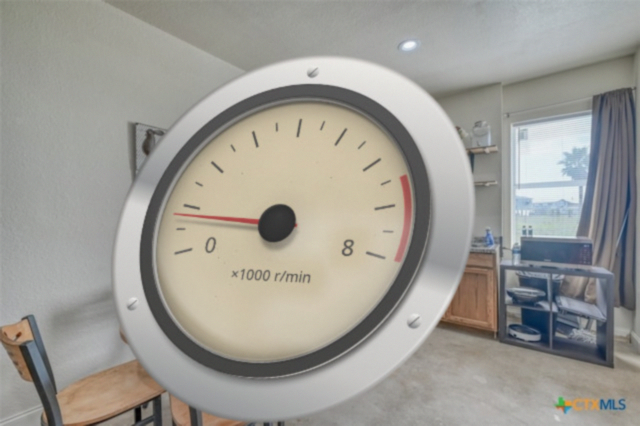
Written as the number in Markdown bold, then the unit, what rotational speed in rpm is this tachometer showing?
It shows **750** rpm
